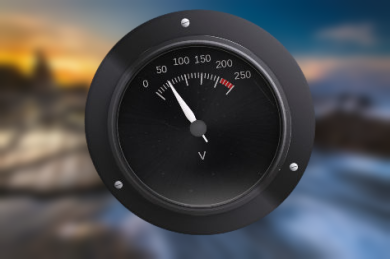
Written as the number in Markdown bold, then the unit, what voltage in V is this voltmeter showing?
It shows **50** V
